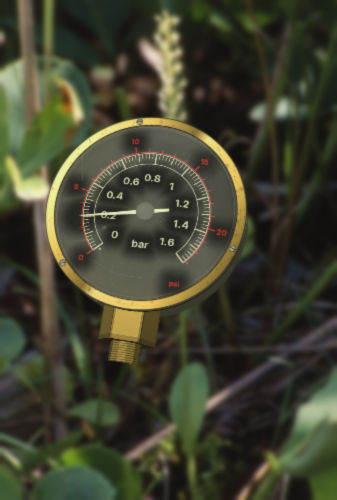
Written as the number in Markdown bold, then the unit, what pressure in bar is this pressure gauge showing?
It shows **0.2** bar
